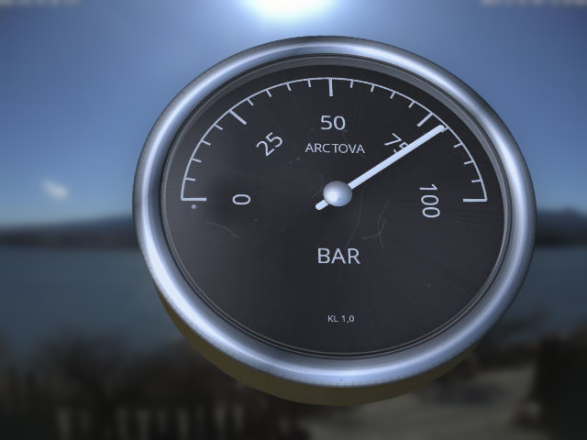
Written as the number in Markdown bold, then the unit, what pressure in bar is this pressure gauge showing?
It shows **80** bar
